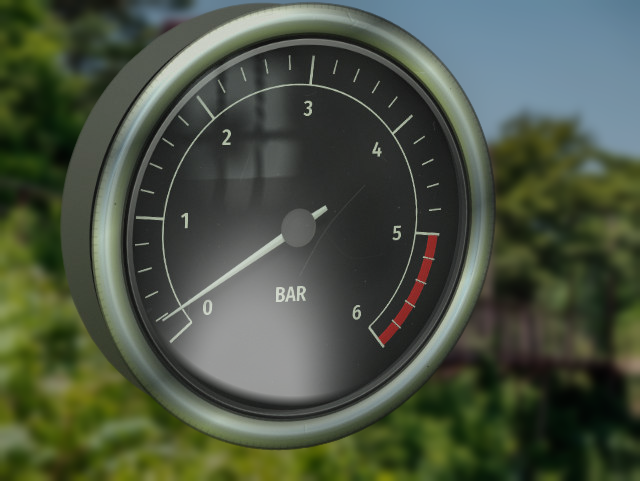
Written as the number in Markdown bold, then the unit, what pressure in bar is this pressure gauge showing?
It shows **0.2** bar
